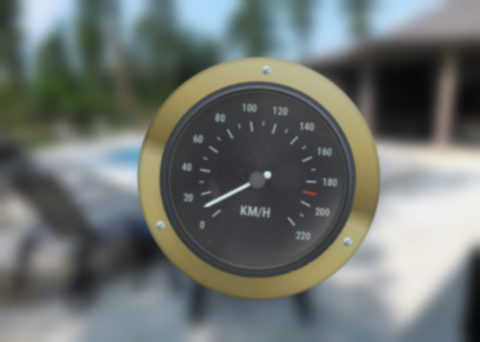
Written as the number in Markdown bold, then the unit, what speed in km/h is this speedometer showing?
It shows **10** km/h
